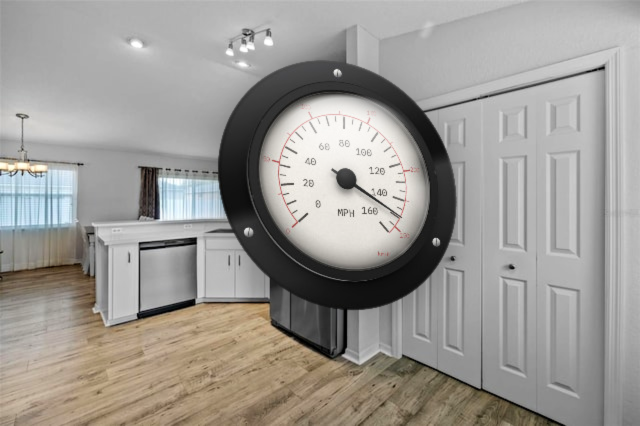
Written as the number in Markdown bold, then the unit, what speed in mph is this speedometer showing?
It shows **150** mph
